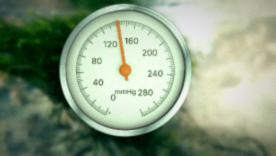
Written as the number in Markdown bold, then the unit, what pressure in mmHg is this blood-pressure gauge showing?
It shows **140** mmHg
